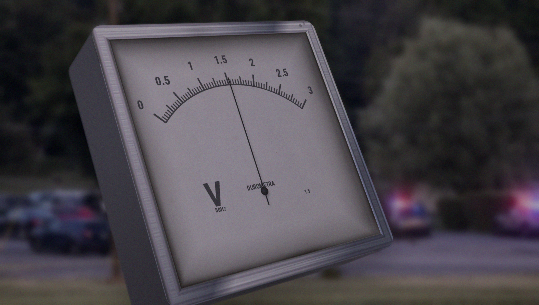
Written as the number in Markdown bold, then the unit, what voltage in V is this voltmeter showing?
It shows **1.5** V
